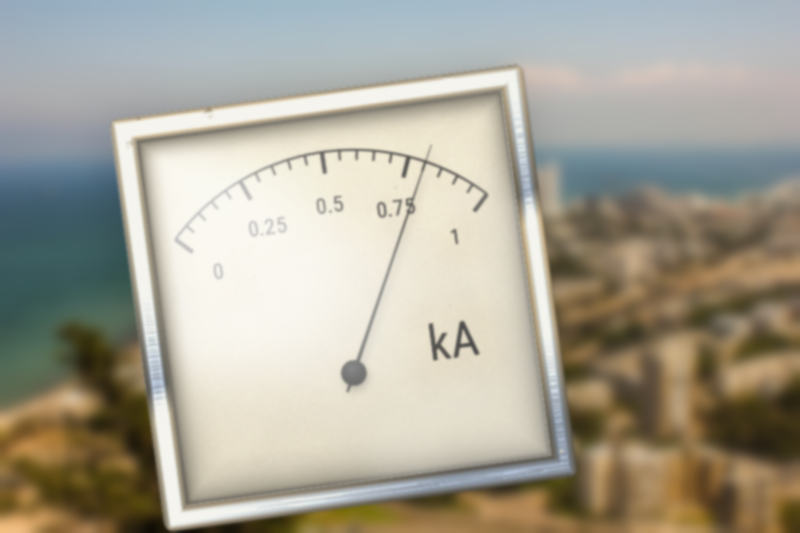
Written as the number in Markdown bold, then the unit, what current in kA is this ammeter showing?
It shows **0.8** kA
